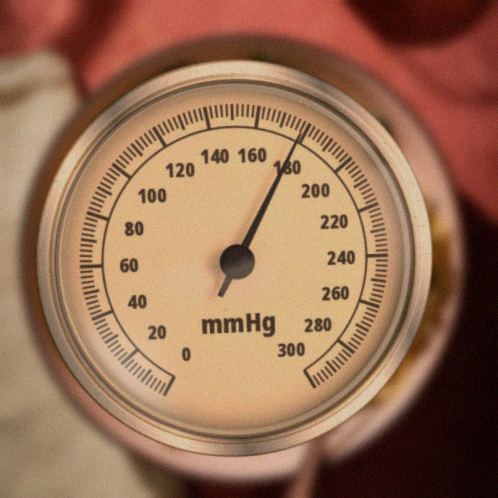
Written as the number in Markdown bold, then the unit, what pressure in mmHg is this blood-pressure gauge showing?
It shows **178** mmHg
